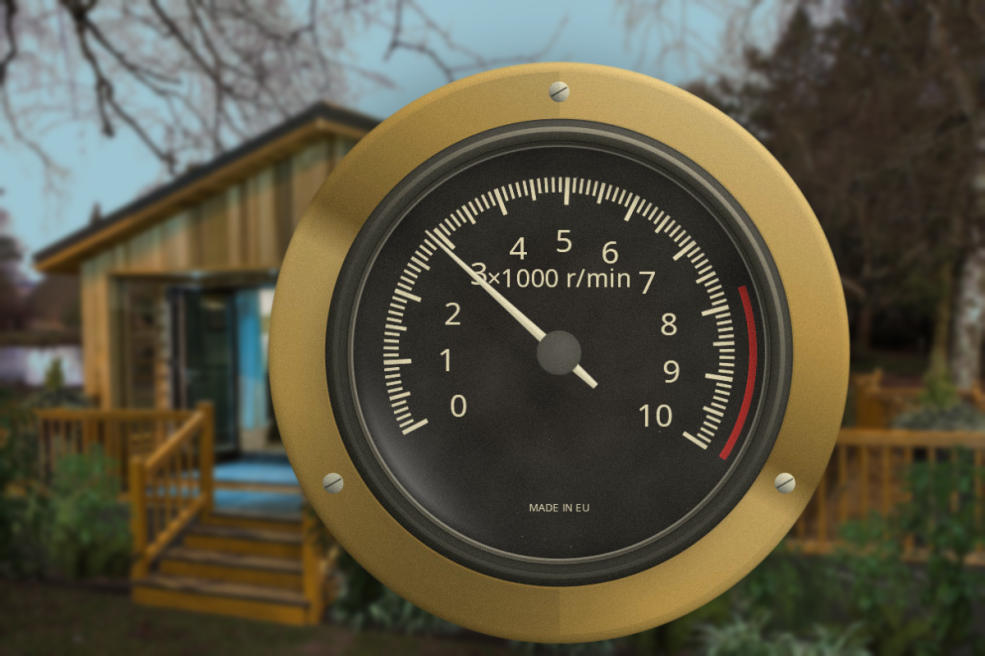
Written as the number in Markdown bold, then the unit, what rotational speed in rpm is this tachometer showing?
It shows **2900** rpm
